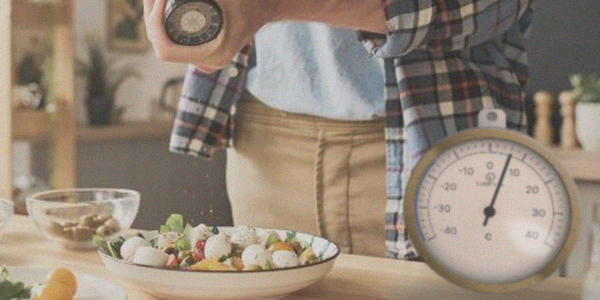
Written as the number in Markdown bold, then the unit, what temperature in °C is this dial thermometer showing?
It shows **6** °C
